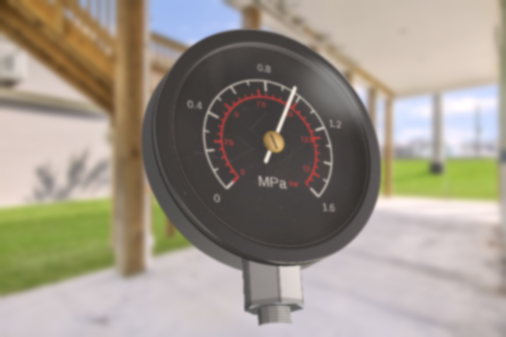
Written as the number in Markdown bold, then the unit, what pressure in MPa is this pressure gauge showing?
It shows **0.95** MPa
